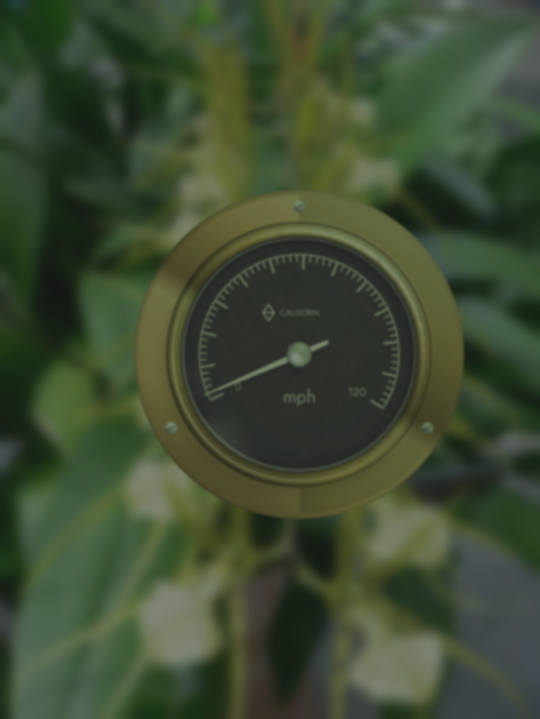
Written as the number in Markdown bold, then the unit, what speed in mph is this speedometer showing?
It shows **2** mph
